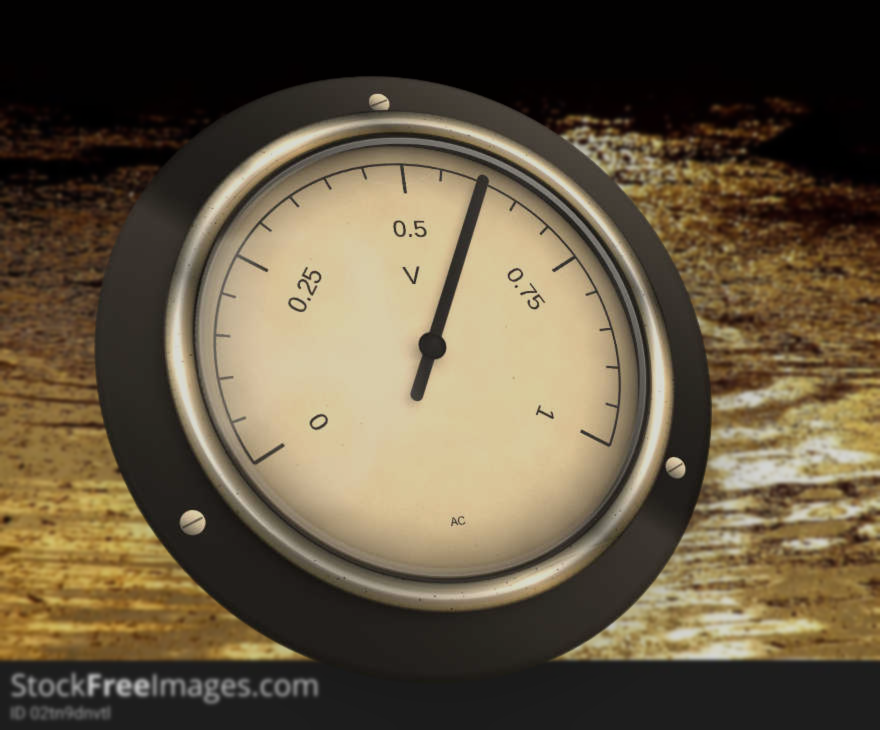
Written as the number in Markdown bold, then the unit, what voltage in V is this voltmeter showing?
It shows **0.6** V
